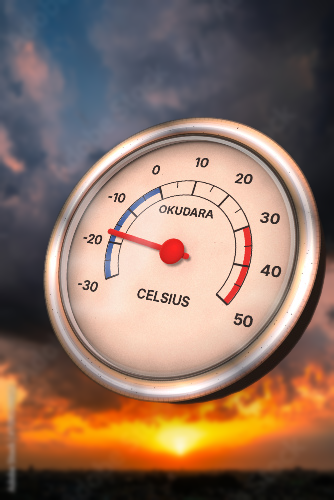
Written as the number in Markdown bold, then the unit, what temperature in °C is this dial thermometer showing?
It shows **-17.5** °C
